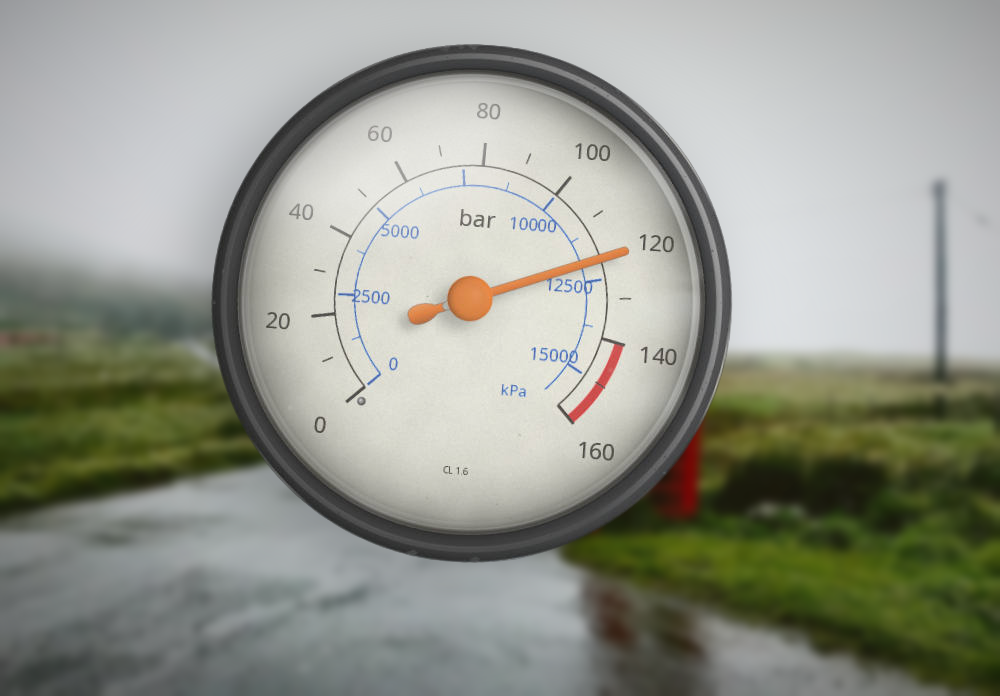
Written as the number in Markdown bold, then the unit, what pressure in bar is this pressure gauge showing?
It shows **120** bar
